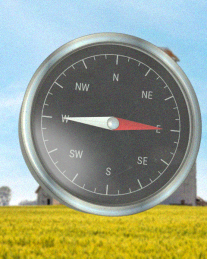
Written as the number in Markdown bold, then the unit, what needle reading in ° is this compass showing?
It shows **90** °
